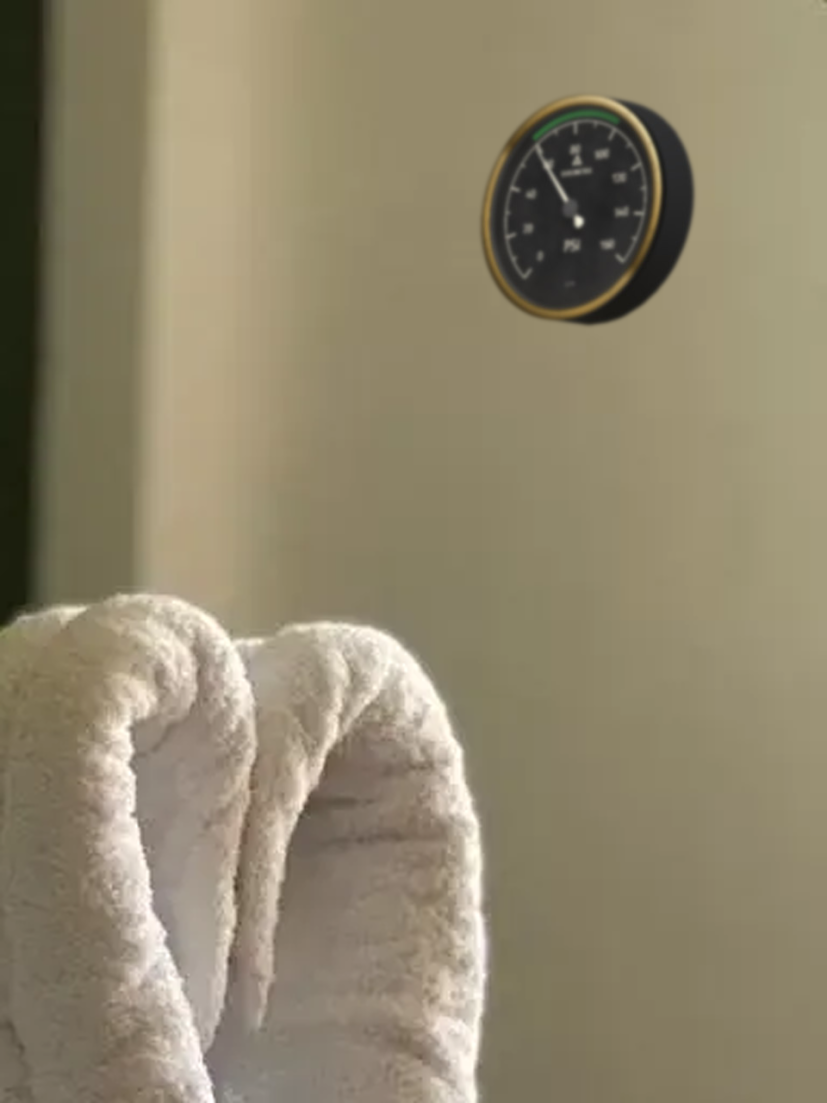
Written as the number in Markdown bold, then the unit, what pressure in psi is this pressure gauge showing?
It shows **60** psi
